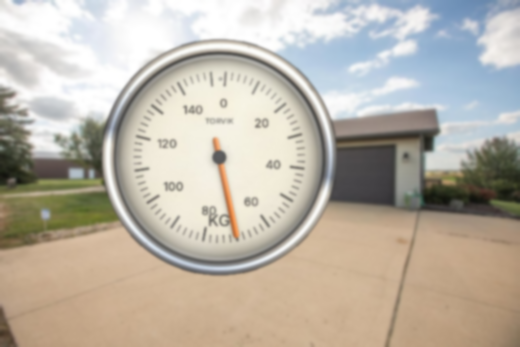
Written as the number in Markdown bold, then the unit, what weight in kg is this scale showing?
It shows **70** kg
